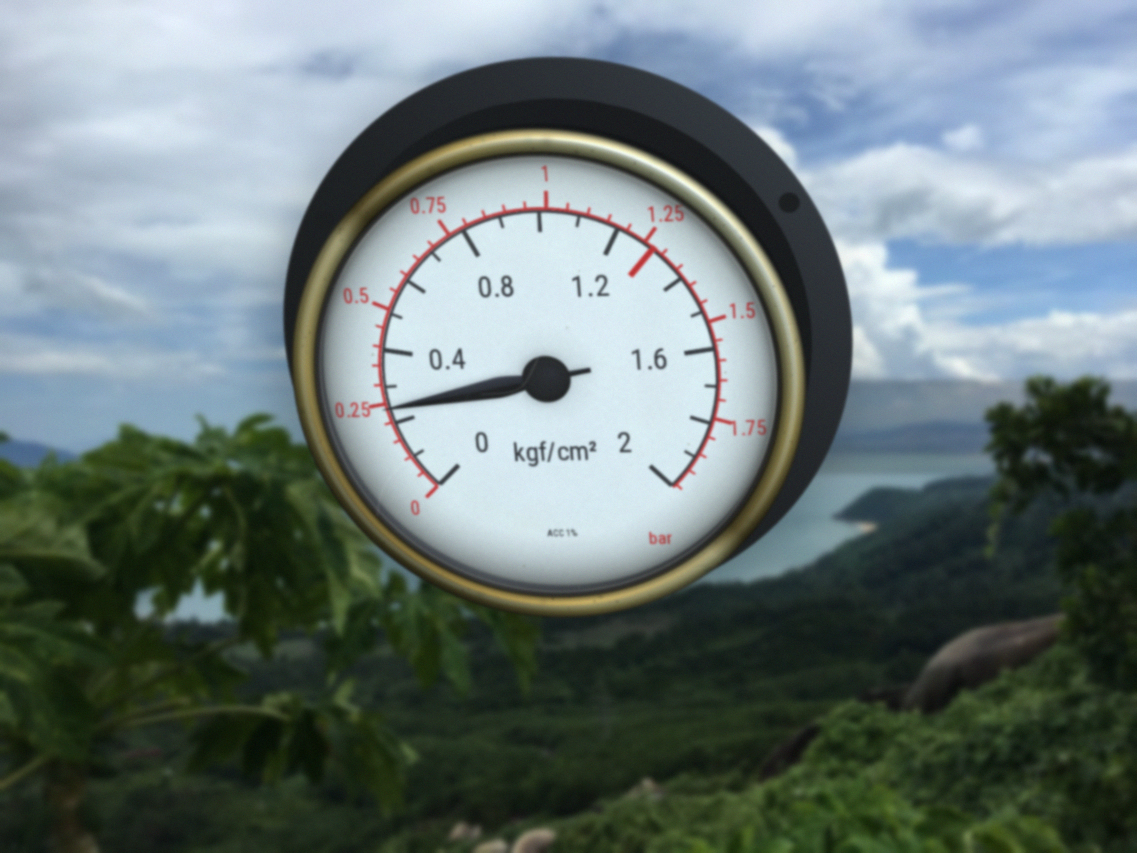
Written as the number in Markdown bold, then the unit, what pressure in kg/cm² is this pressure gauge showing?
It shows **0.25** kg/cm²
